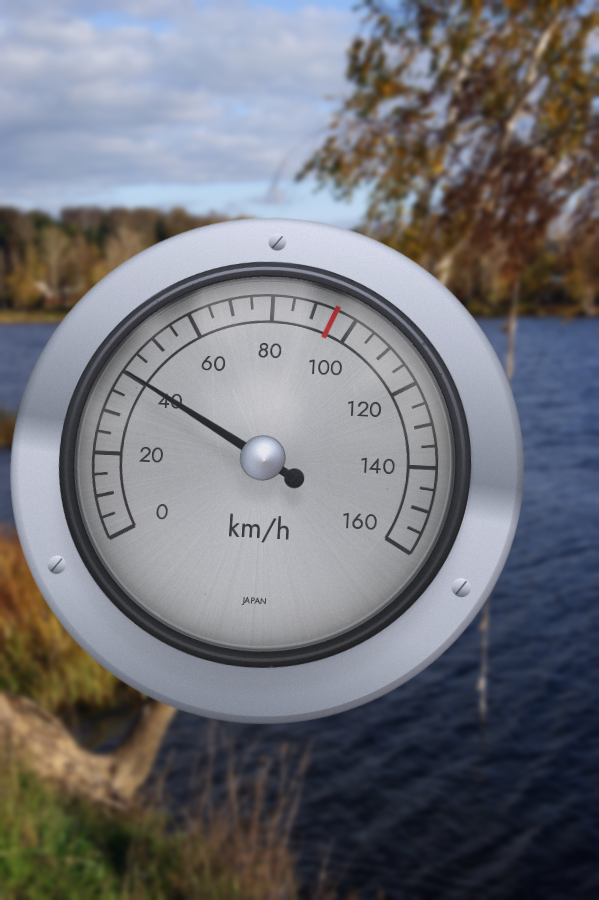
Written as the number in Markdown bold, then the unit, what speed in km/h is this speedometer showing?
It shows **40** km/h
